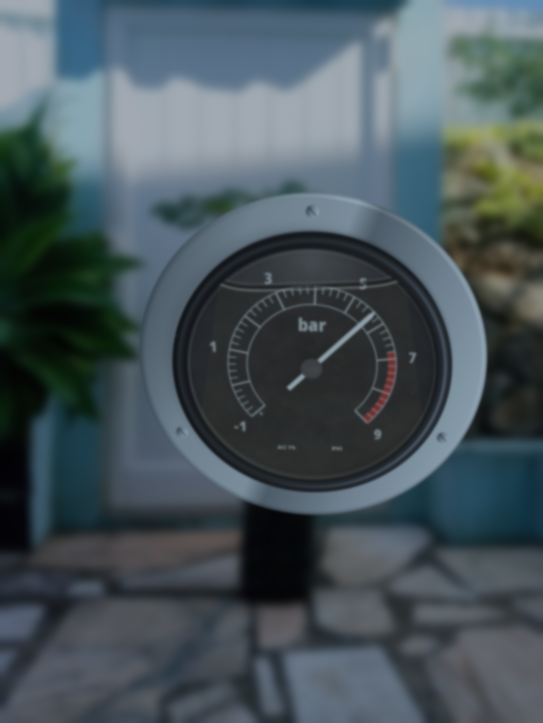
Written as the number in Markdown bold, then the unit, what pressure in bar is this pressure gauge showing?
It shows **5.6** bar
